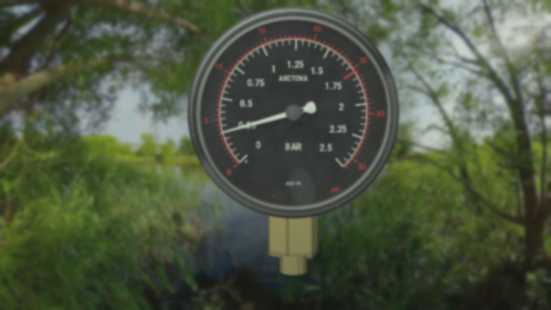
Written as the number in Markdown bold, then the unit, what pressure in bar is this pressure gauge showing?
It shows **0.25** bar
